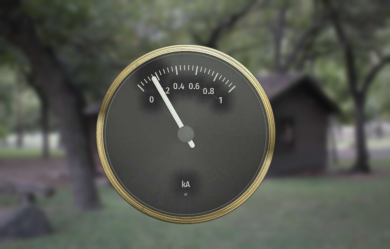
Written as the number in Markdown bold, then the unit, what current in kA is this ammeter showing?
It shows **0.16** kA
